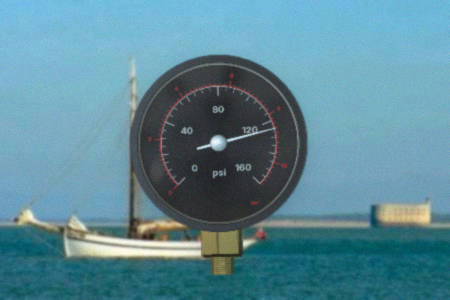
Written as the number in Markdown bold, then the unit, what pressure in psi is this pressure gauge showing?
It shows **125** psi
